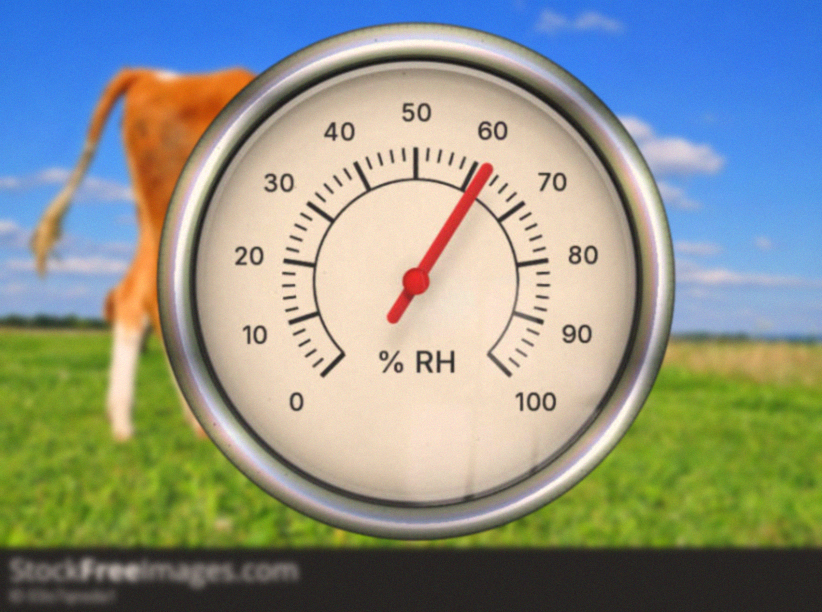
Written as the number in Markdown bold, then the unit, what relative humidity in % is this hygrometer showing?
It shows **62** %
